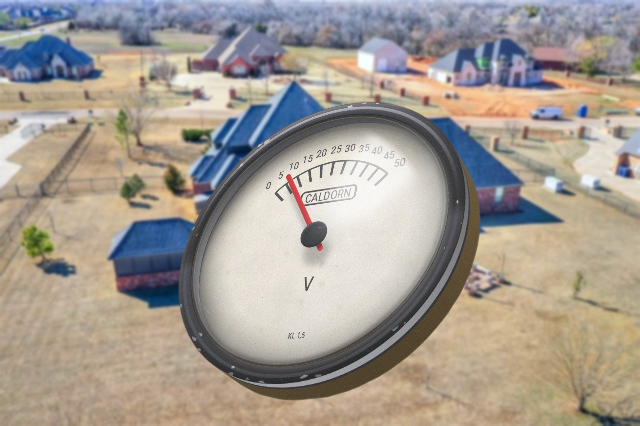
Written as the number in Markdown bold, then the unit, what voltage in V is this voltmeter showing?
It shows **7.5** V
